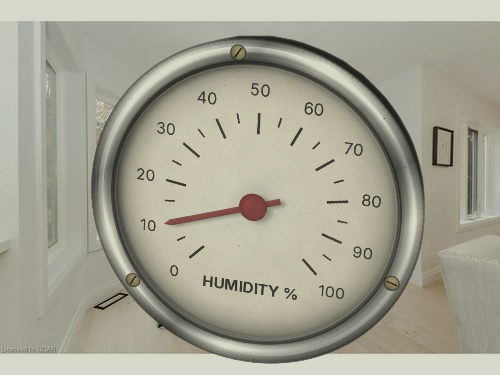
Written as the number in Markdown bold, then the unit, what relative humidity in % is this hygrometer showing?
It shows **10** %
